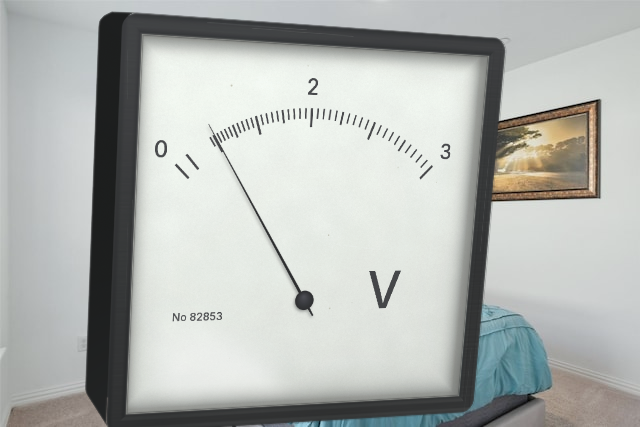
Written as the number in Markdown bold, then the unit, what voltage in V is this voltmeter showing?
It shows **1** V
